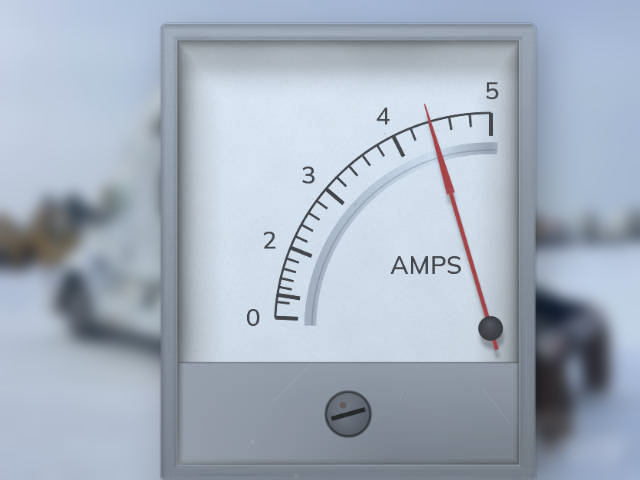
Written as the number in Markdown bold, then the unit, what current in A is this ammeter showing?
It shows **4.4** A
